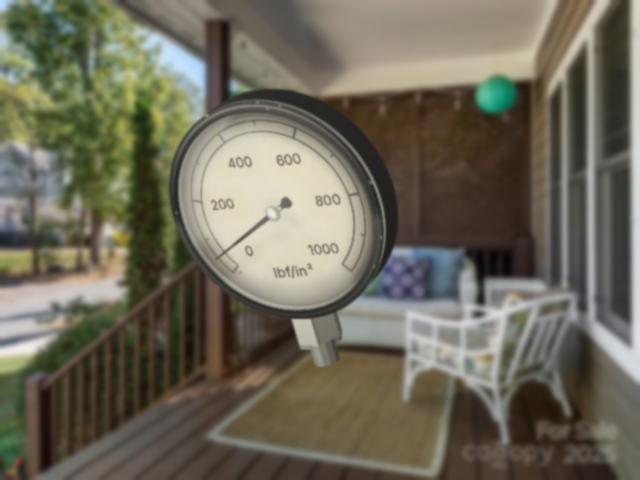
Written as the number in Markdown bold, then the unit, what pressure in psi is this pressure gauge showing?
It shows **50** psi
